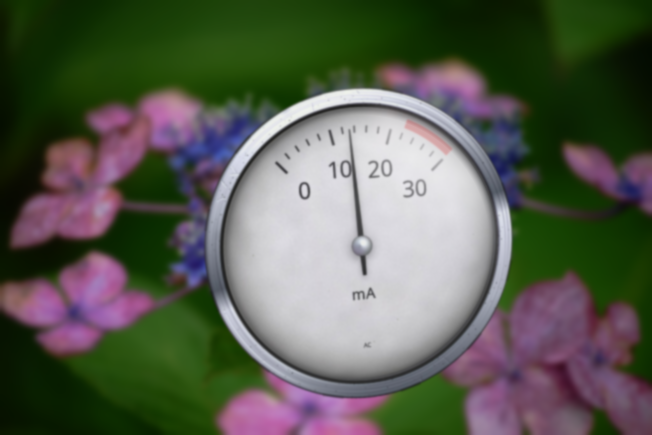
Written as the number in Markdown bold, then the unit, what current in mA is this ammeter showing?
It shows **13** mA
